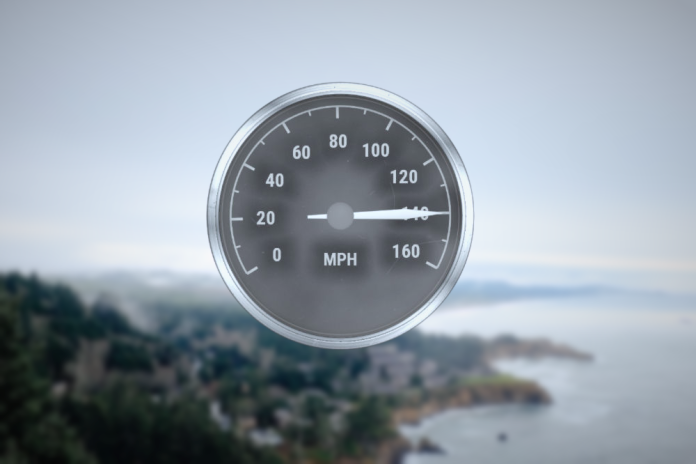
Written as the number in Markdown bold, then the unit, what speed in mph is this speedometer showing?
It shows **140** mph
